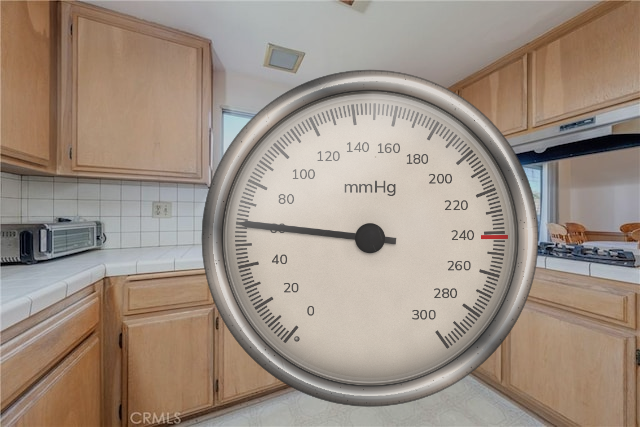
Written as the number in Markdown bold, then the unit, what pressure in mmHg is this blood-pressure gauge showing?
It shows **60** mmHg
